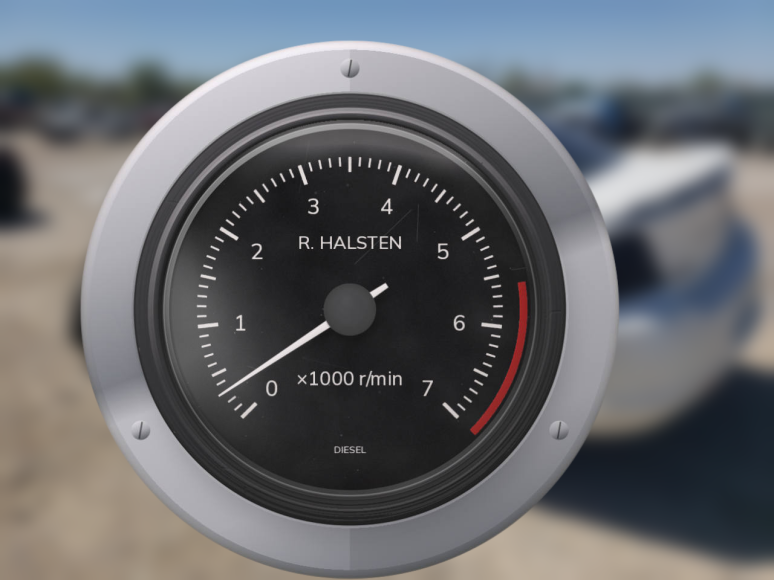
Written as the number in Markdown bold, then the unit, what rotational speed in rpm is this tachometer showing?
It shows **300** rpm
